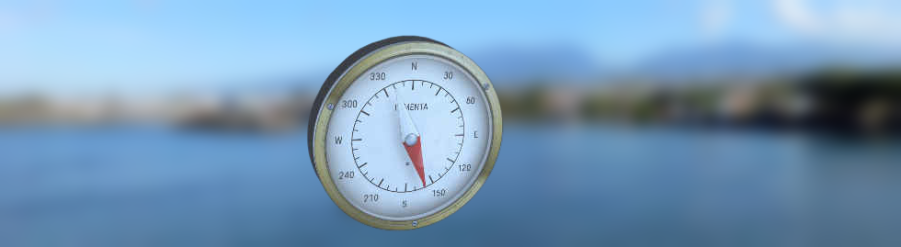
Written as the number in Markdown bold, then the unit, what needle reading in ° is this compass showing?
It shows **160** °
